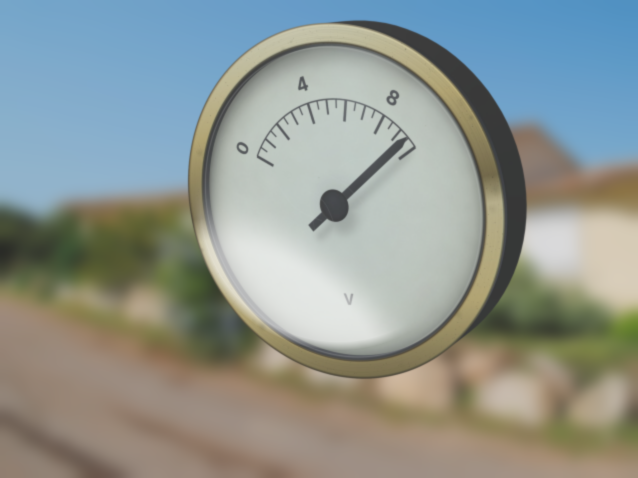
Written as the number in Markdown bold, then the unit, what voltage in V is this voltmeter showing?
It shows **9.5** V
